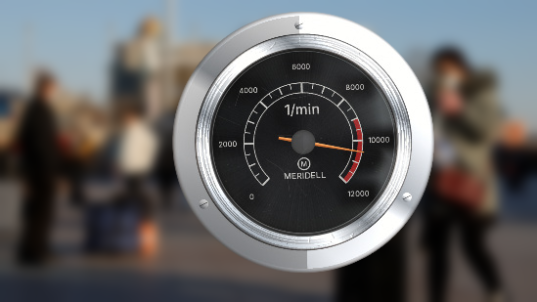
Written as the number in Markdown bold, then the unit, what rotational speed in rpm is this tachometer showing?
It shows **10500** rpm
